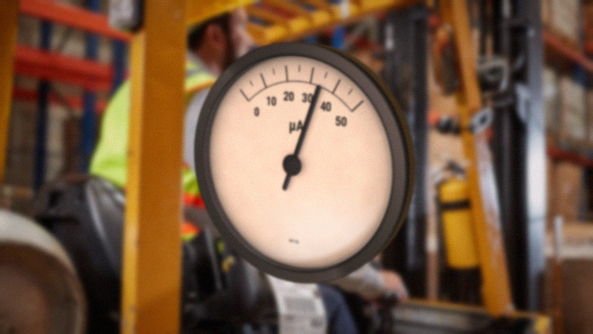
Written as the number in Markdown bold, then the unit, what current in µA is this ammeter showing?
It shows **35** µA
